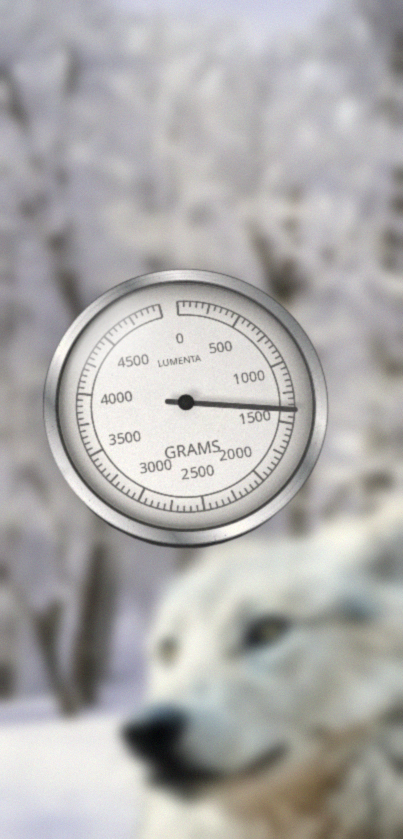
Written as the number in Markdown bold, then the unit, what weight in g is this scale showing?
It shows **1400** g
